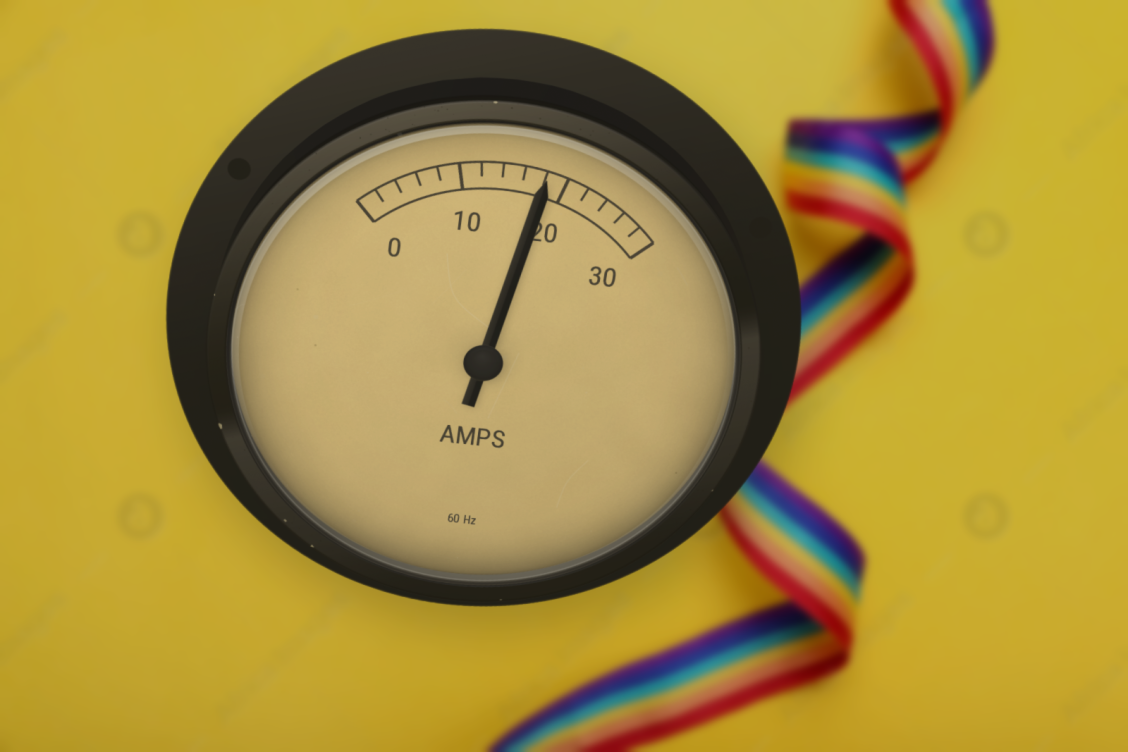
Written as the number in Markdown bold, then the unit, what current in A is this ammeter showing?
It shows **18** A
